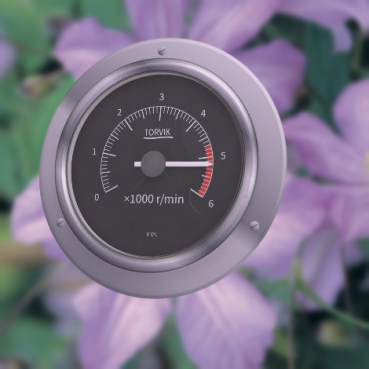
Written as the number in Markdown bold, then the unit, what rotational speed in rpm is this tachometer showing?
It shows **5200** rpm
